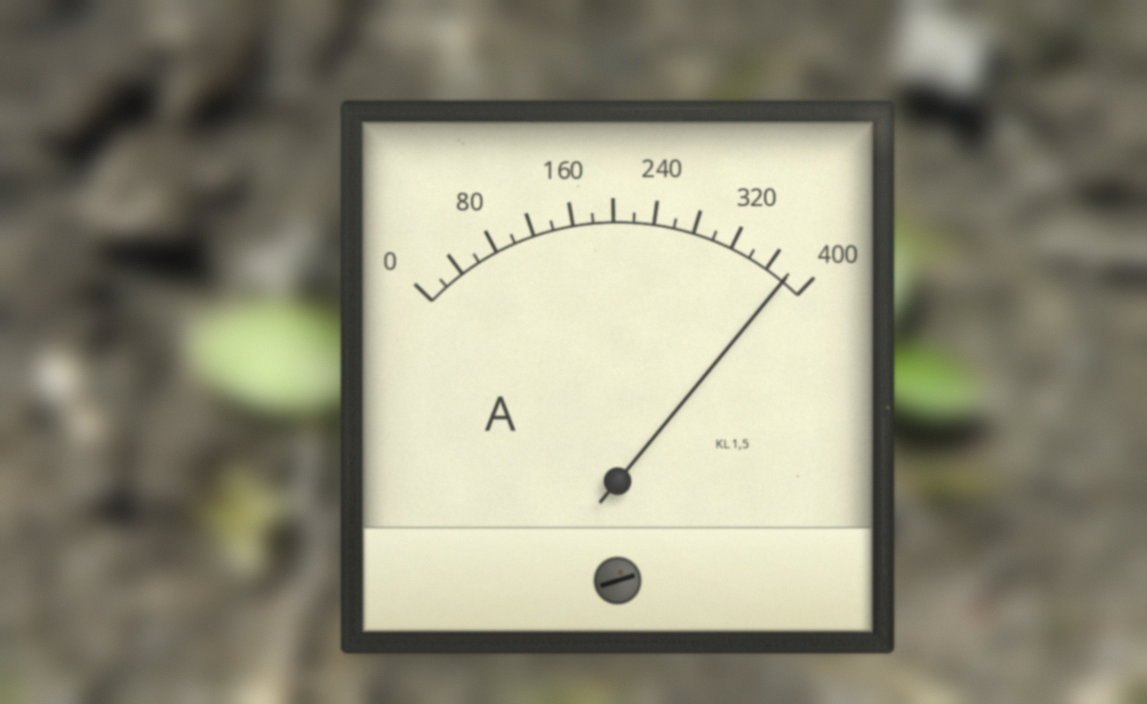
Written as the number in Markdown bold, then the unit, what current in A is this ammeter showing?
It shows **380** A
